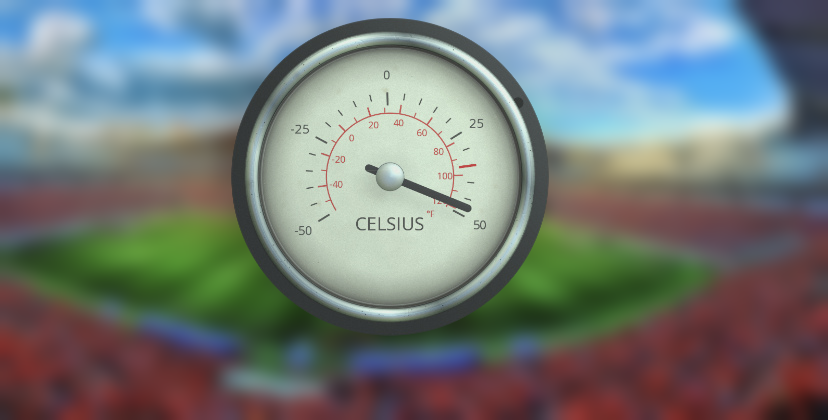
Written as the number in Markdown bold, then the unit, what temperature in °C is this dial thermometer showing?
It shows **47.5** °C
